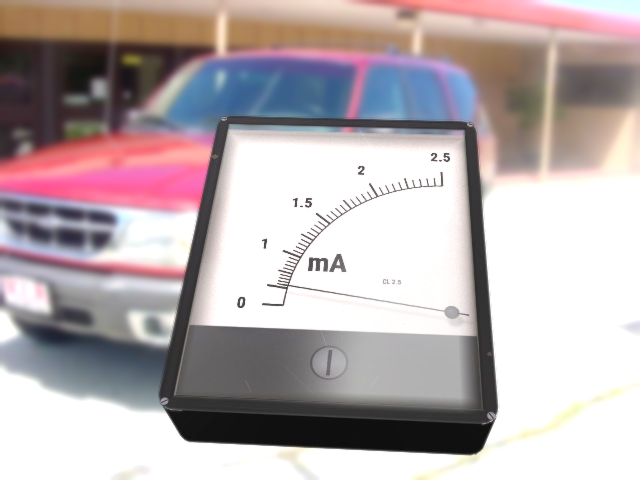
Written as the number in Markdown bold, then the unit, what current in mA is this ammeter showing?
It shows **0.5** mA
